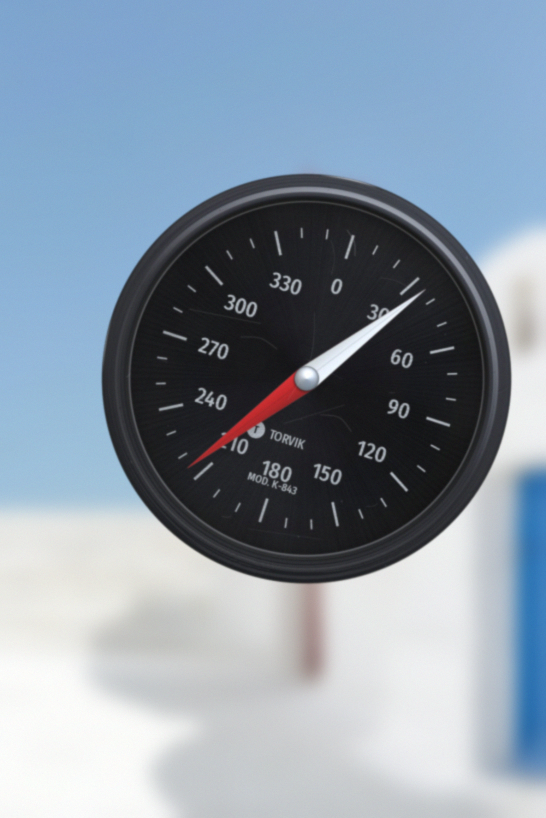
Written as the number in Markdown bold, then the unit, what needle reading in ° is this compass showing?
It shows **215** °
